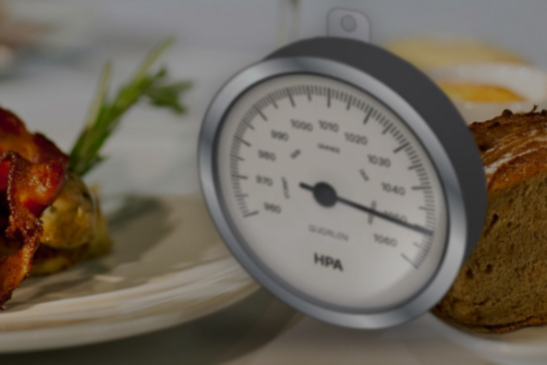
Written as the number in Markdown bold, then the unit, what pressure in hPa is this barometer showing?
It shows **1050** hPa
